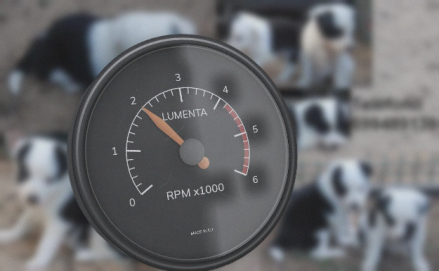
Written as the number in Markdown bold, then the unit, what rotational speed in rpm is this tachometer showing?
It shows **2000** rpm
